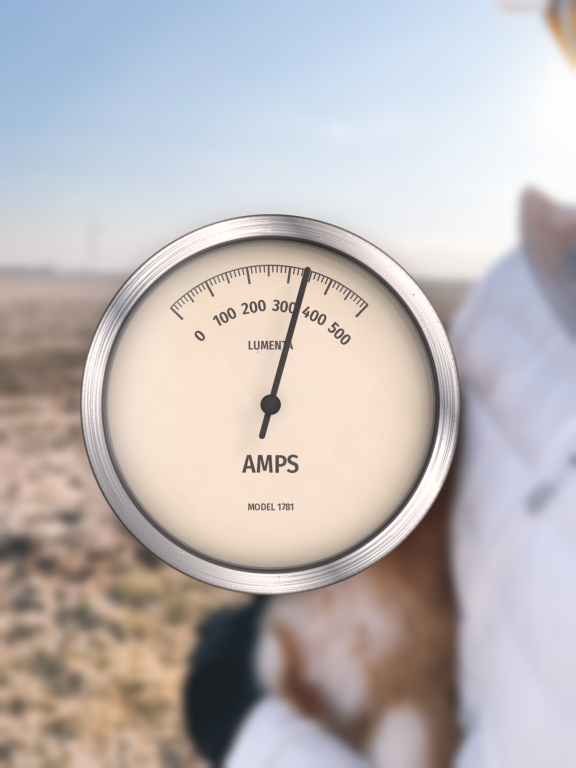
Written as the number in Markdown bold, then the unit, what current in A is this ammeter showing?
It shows **340** A
